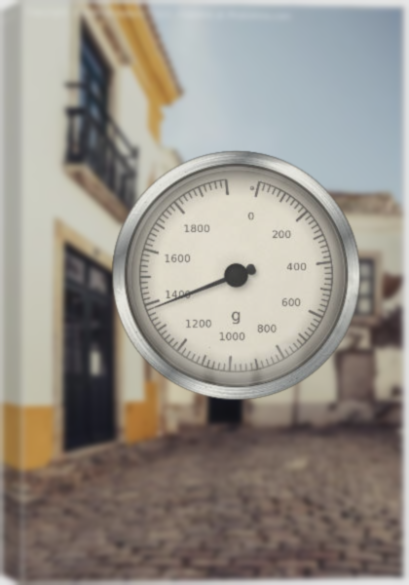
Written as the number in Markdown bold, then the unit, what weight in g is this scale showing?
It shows **1380** g
